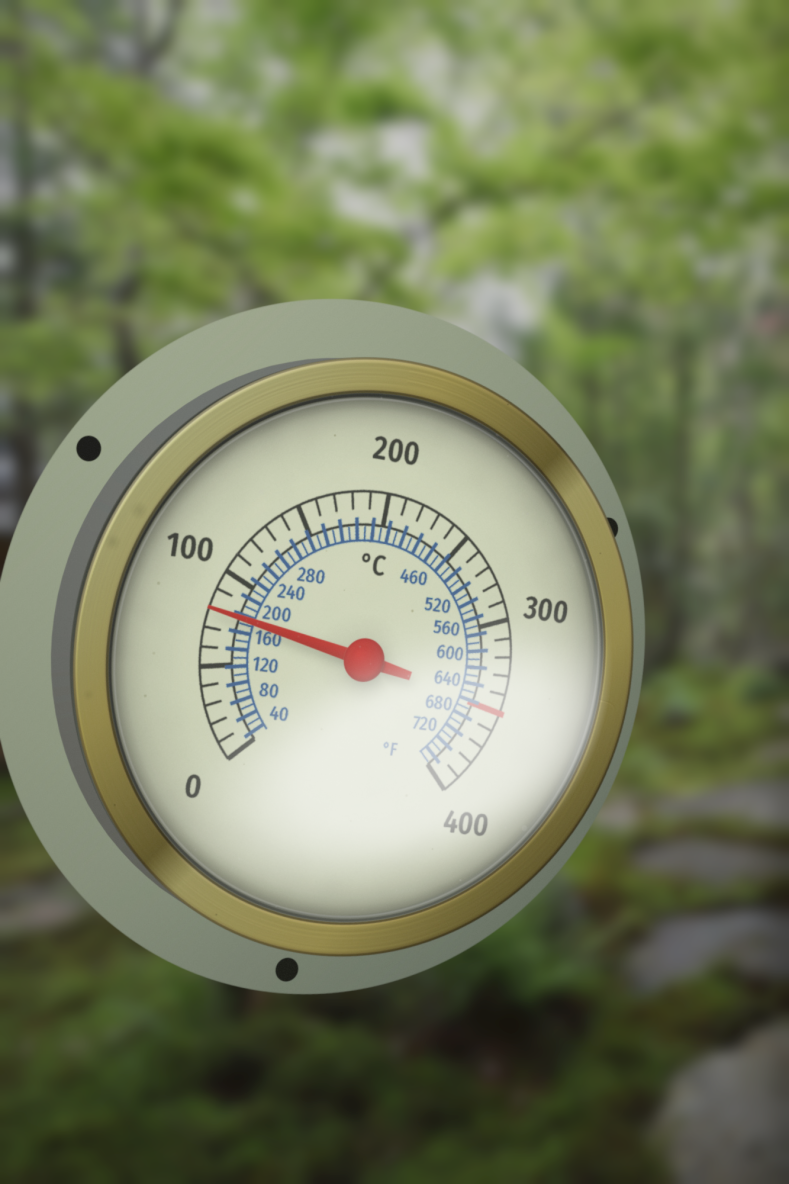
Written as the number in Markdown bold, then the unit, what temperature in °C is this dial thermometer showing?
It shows **80** °C
